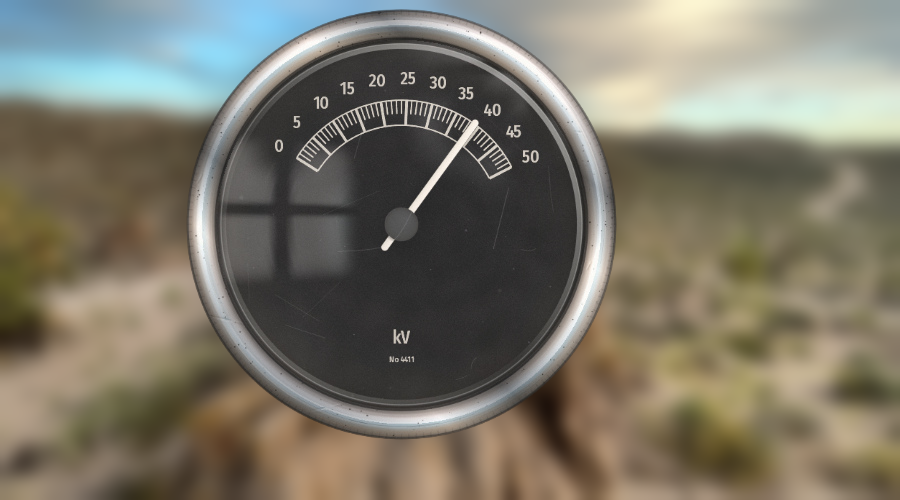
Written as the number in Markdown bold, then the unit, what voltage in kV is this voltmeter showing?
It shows **39** kV
